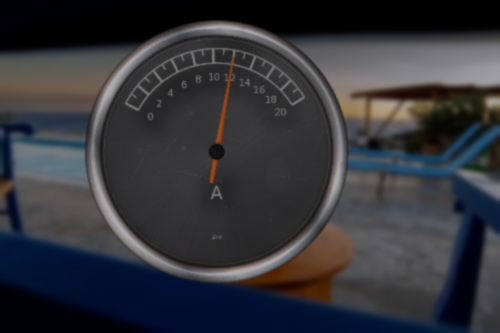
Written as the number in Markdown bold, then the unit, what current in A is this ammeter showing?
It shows **12** A
